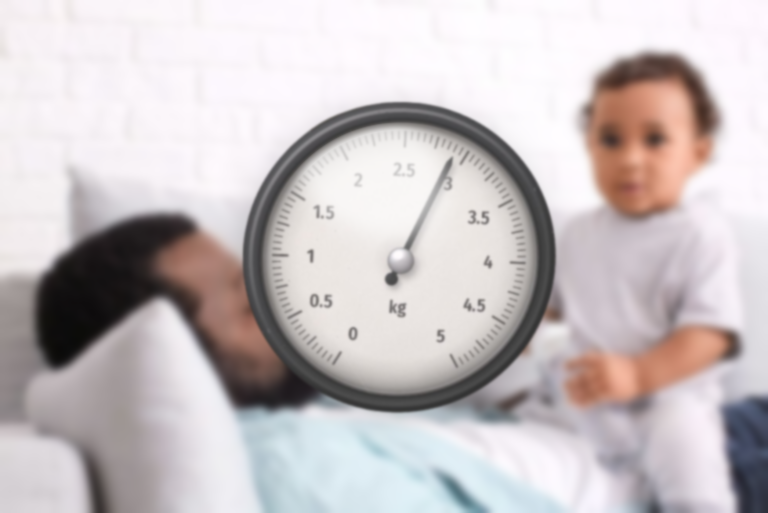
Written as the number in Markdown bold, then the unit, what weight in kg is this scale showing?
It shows **2.9** kg
